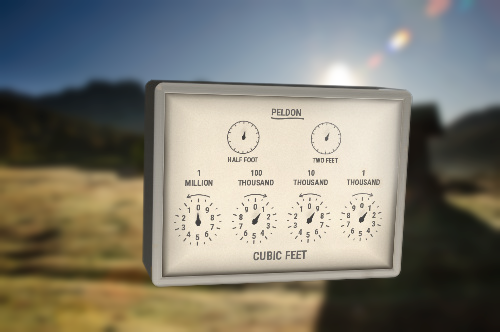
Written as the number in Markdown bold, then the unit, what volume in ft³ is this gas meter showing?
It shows **9100** ft³
